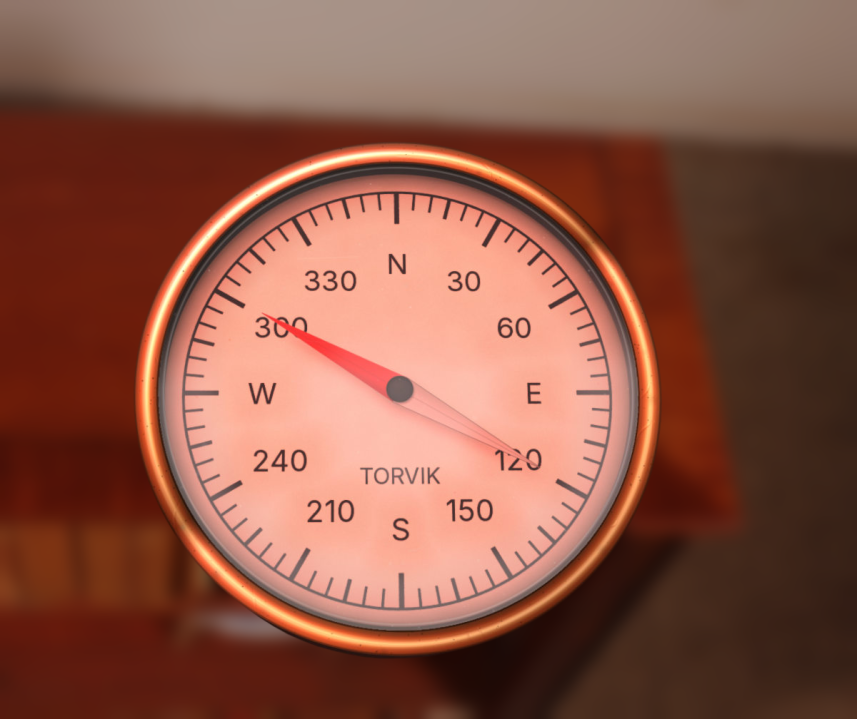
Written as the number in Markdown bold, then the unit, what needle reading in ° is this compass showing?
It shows **300** °
